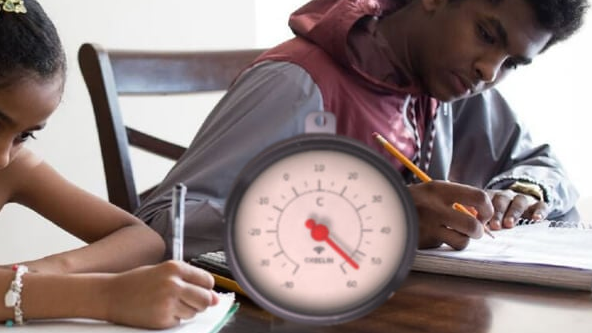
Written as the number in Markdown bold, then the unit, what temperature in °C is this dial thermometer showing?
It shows **55** °C
